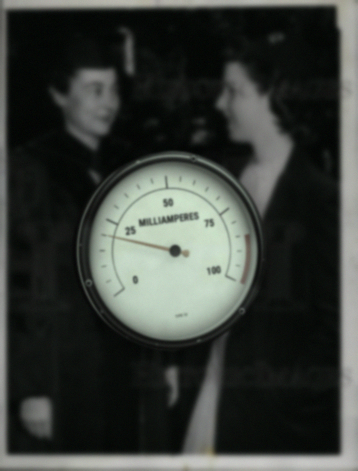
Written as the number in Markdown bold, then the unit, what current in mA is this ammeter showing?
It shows **20** mA
